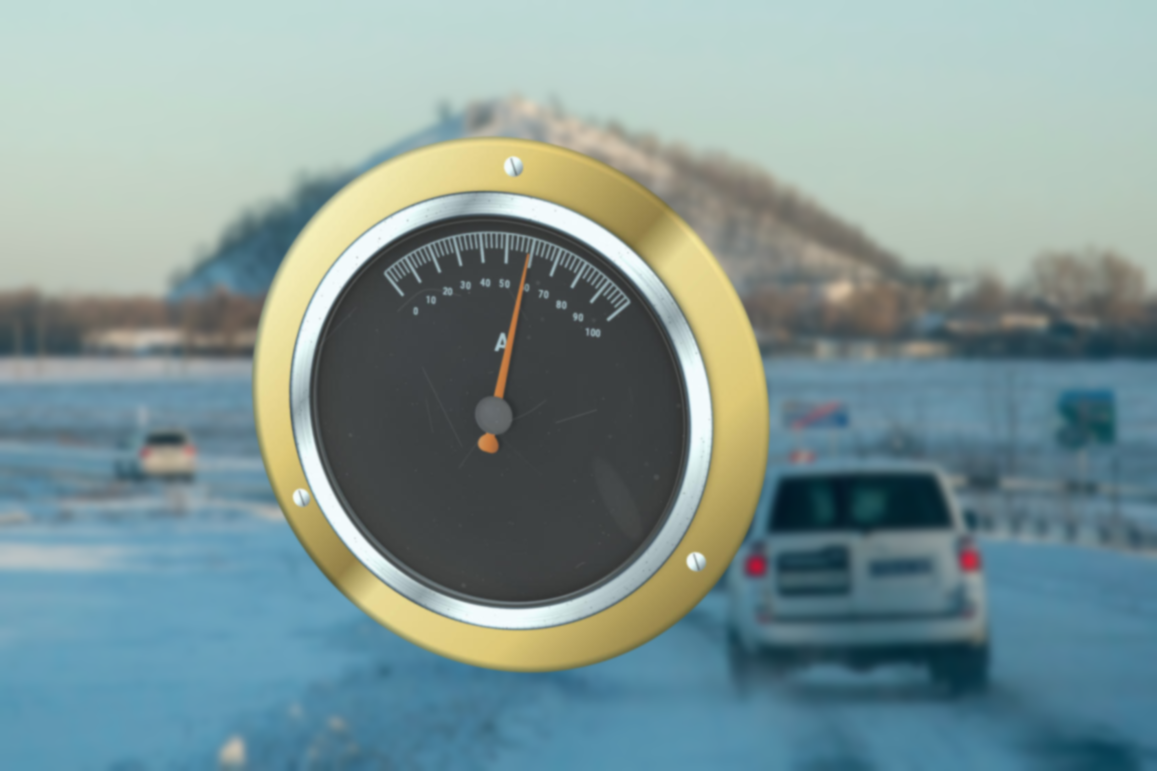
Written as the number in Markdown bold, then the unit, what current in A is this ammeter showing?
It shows **60** A
